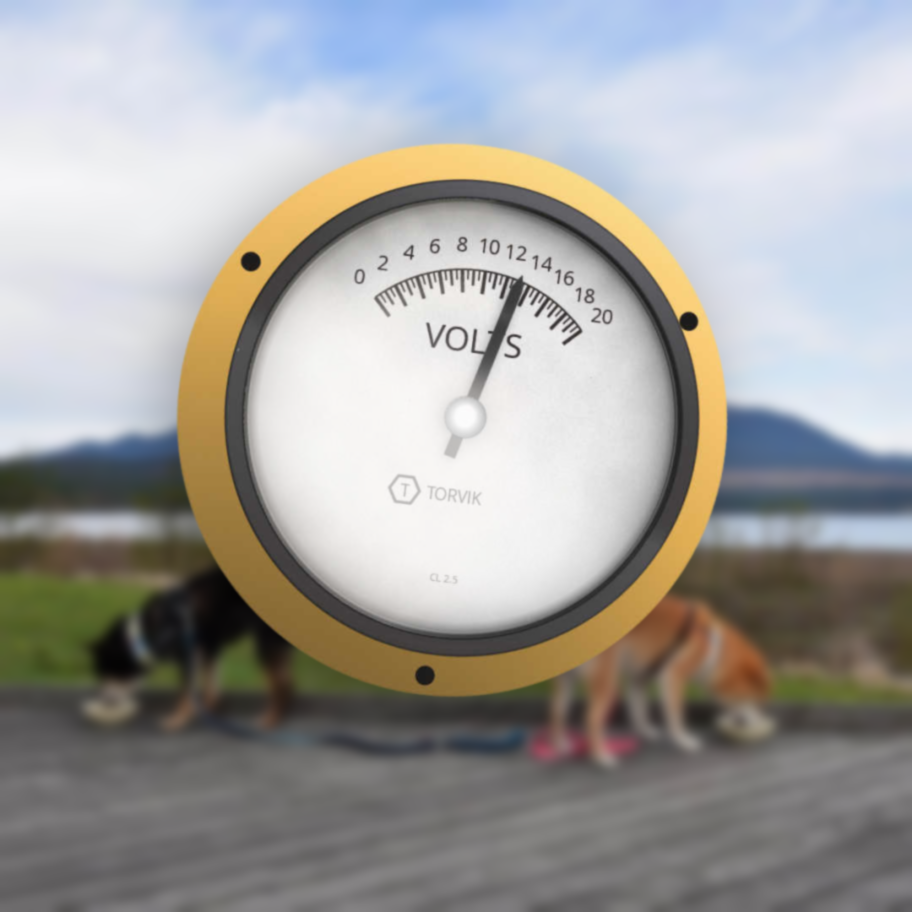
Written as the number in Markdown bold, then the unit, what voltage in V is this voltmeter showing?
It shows **13** V
